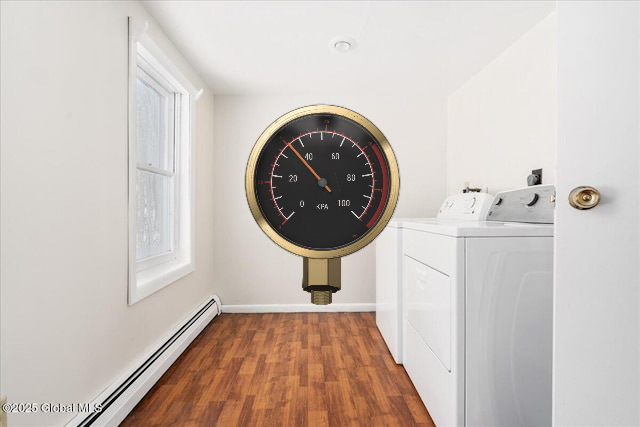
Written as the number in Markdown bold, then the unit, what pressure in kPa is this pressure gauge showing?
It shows **35** kPa
